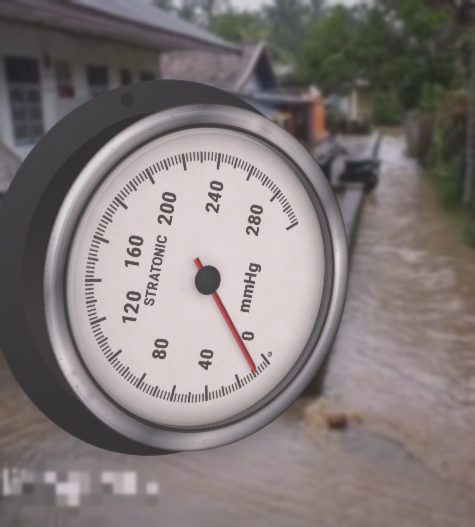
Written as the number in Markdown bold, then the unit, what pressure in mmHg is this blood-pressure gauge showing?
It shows **10** mmHg
